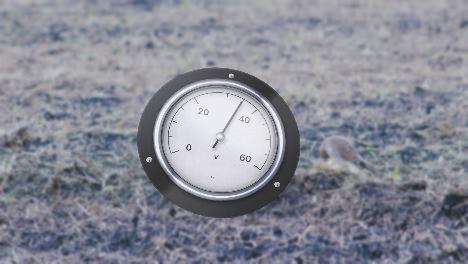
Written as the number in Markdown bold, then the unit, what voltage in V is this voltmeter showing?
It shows **35** V
